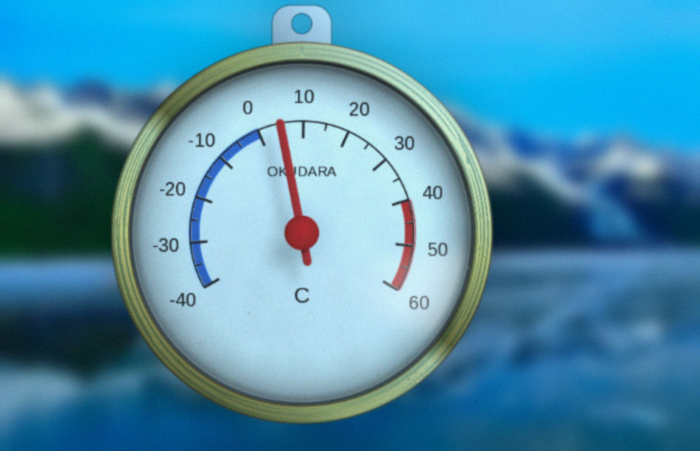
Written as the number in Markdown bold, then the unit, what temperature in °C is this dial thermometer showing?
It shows **5** °C
